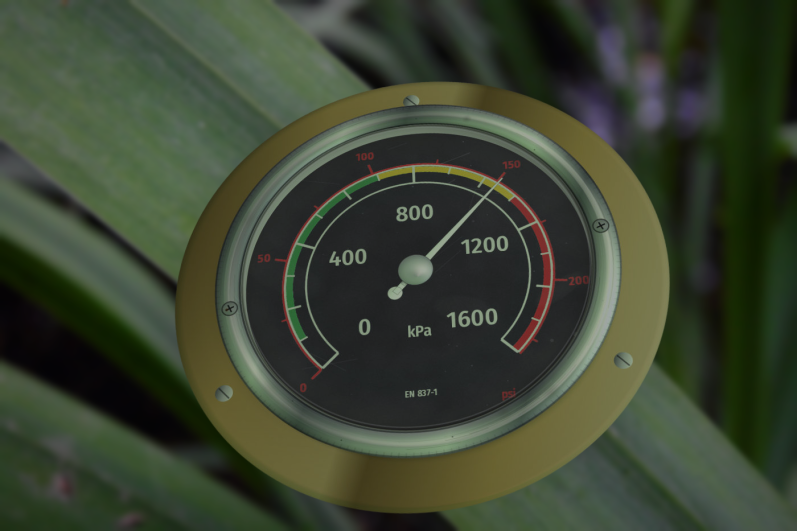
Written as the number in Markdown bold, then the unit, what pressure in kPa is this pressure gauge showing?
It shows **1050** kPa
